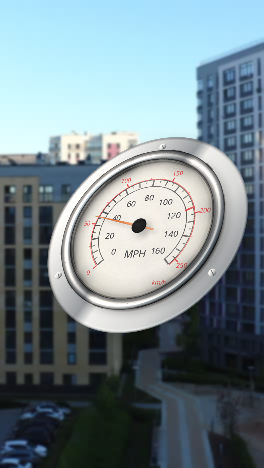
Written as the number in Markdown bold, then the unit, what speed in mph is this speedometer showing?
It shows **35** mph
